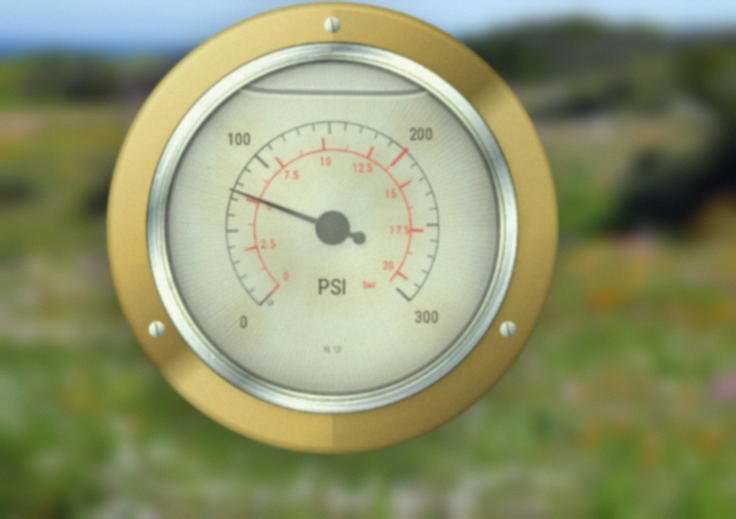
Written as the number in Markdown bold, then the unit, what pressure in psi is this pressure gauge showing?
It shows **75** psi
